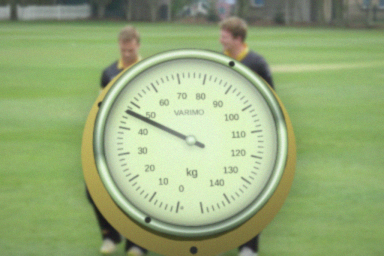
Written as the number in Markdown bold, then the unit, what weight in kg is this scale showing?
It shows **46** kg
